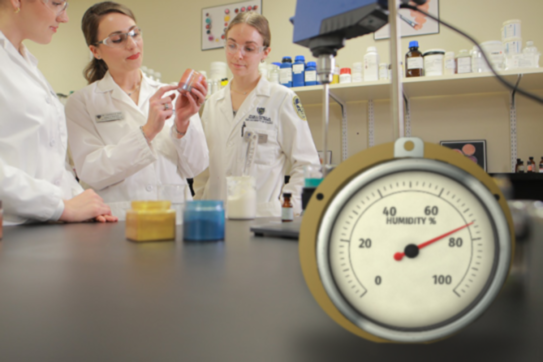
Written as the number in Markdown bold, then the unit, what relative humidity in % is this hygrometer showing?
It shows **74** %
